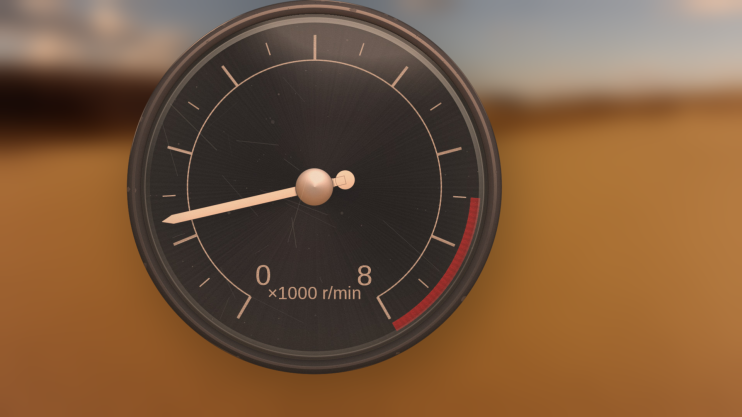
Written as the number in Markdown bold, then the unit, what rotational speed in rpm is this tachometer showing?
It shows **1250** rpm
